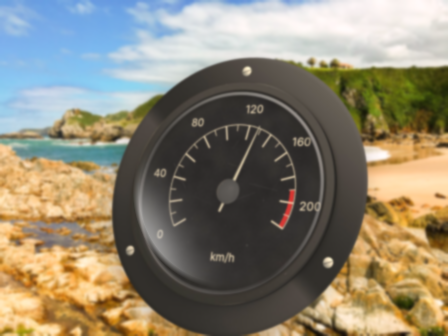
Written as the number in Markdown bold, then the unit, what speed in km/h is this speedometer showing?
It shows **130** km/h
